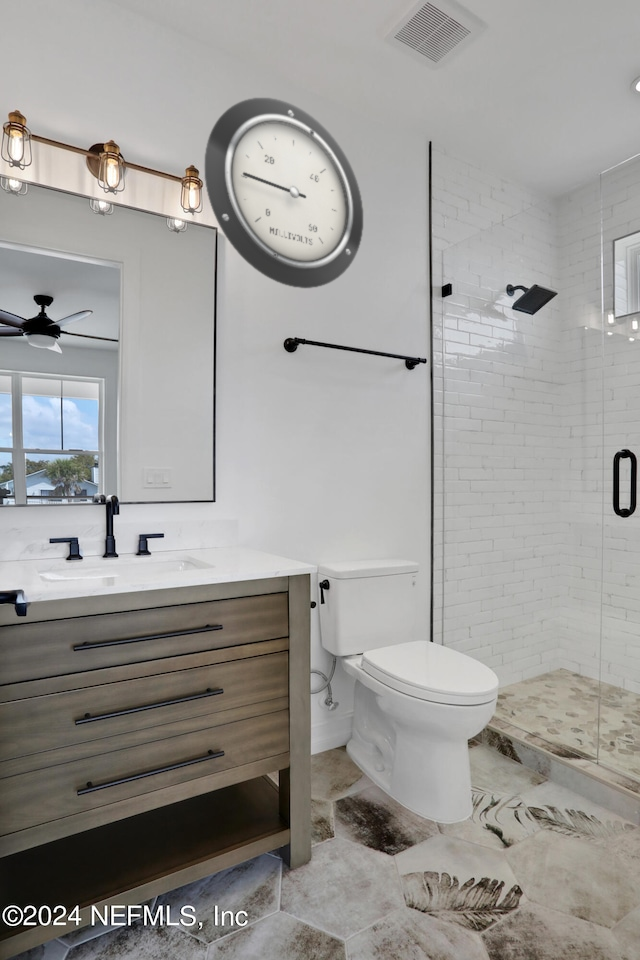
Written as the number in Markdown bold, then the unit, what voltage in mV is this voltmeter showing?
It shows **10** mV
